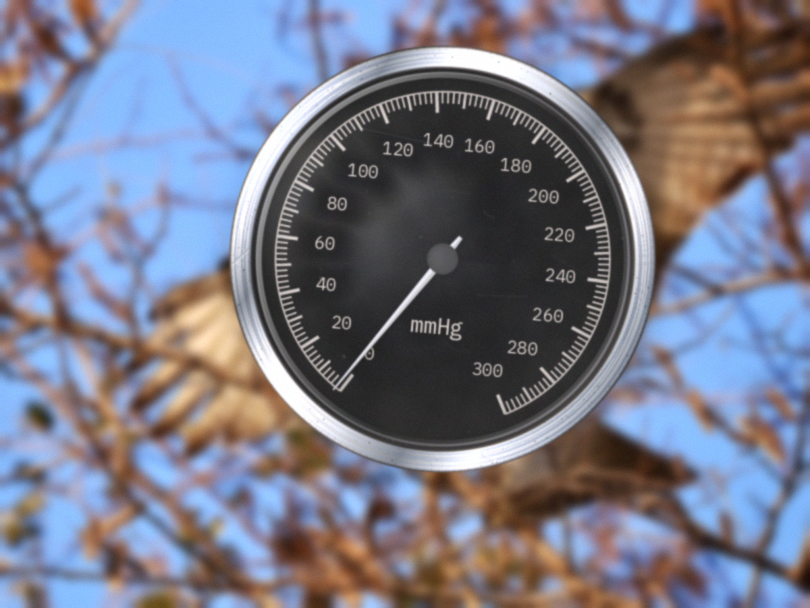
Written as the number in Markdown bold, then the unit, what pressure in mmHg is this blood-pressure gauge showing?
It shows **2** mmHg
